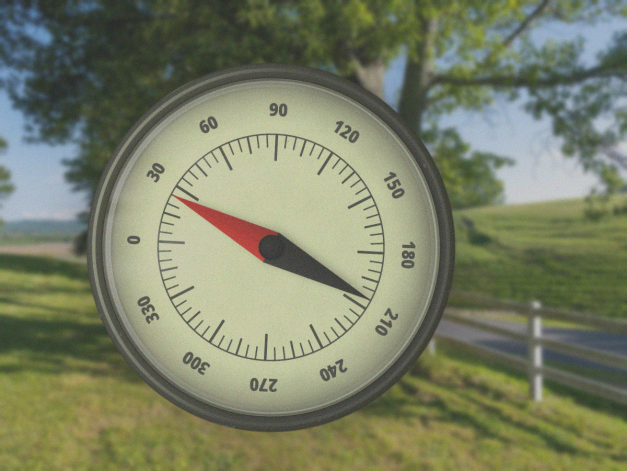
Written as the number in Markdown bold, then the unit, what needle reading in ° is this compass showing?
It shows **25** °
